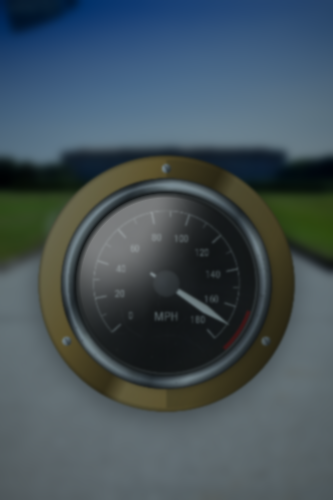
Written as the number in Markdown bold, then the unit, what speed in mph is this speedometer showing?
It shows **170** mph
